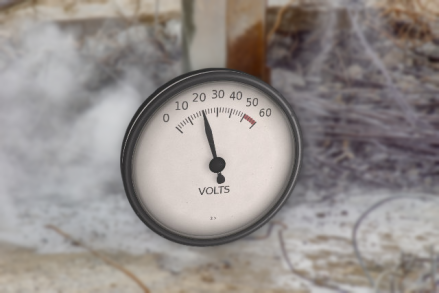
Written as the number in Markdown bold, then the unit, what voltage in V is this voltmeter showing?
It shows **20** V
